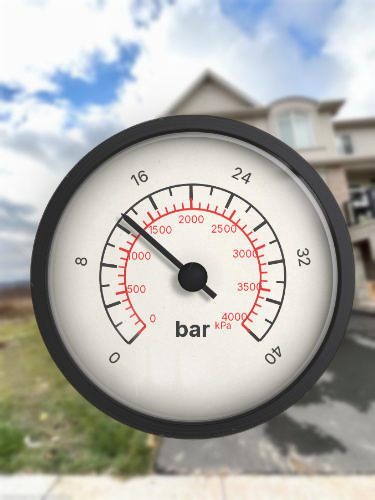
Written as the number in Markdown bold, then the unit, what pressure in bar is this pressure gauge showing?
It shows **13** bar
